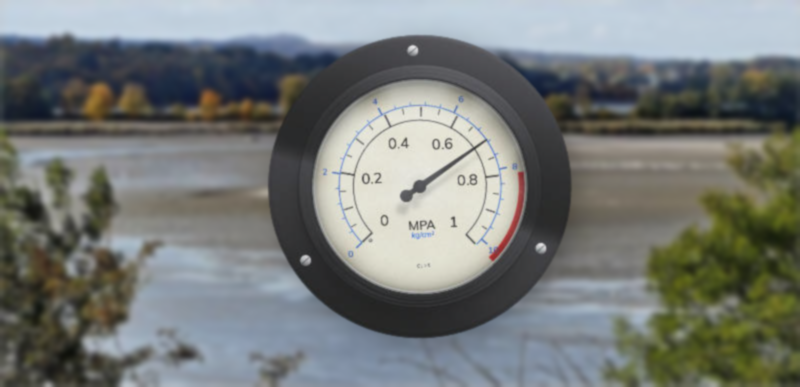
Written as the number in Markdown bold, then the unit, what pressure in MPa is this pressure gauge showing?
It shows **0.7** MPa
